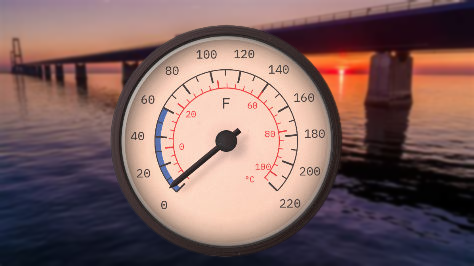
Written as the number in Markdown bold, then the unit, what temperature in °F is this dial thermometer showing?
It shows **5** °F
